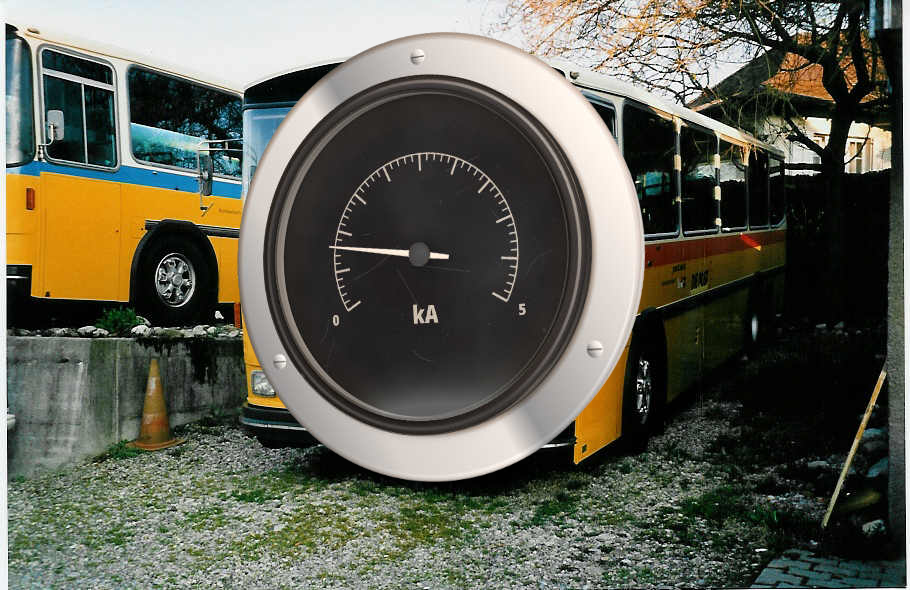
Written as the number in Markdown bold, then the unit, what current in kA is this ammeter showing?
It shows **0.8** kA
